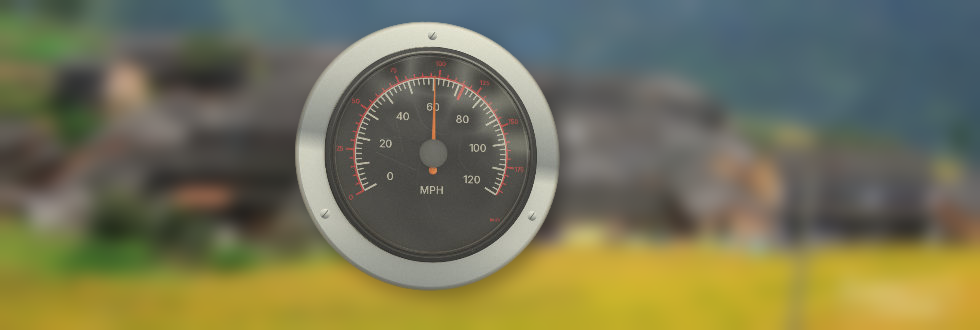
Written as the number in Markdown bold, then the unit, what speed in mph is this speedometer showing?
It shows **60** mph
